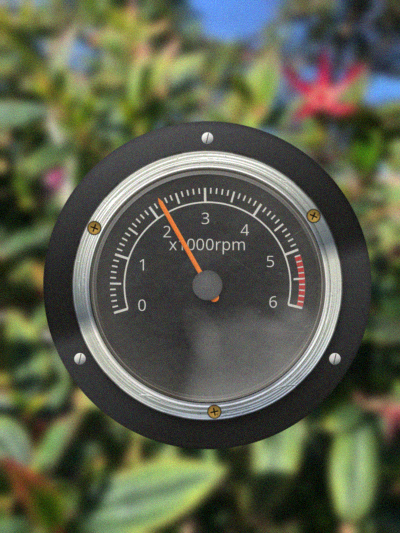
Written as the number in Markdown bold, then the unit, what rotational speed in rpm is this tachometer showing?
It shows **2200** rpm
